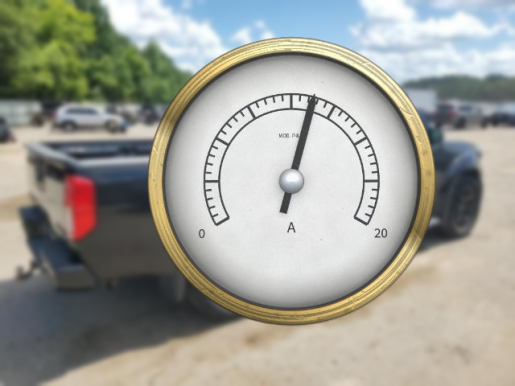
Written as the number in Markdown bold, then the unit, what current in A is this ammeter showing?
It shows **11.25** A
